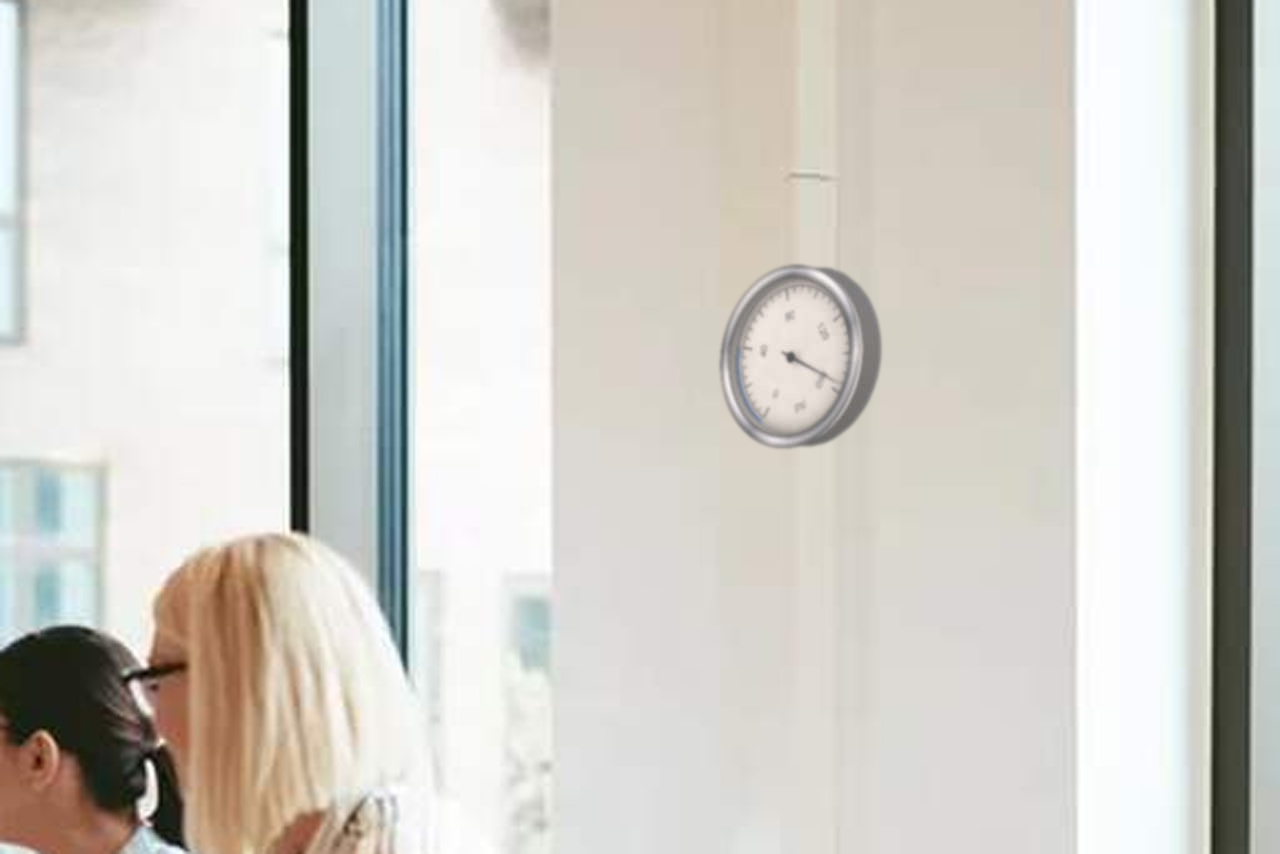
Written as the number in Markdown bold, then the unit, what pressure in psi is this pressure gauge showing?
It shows **155** psi
